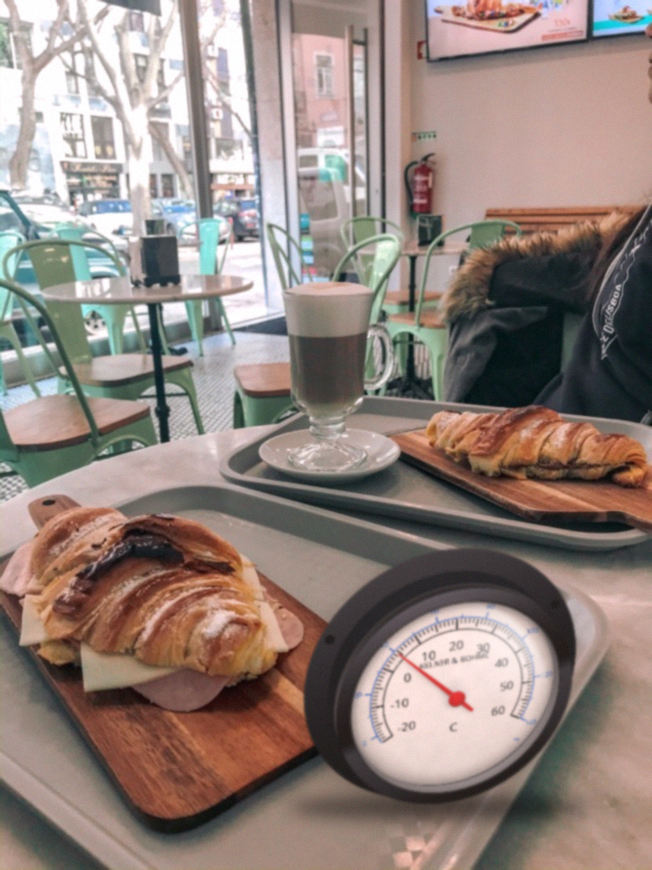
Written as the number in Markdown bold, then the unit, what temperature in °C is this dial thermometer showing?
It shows **5** °C
